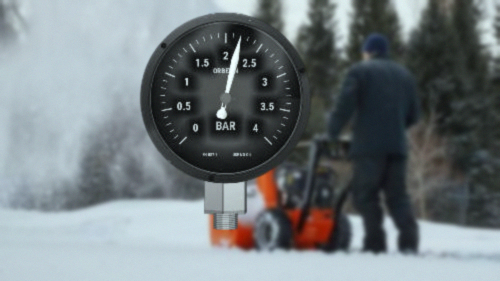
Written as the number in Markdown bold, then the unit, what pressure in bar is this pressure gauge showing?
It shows **2.2** bar
